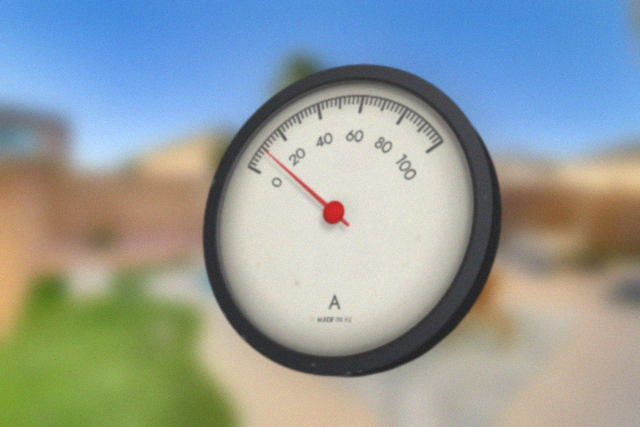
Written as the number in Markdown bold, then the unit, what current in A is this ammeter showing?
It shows **10** A
